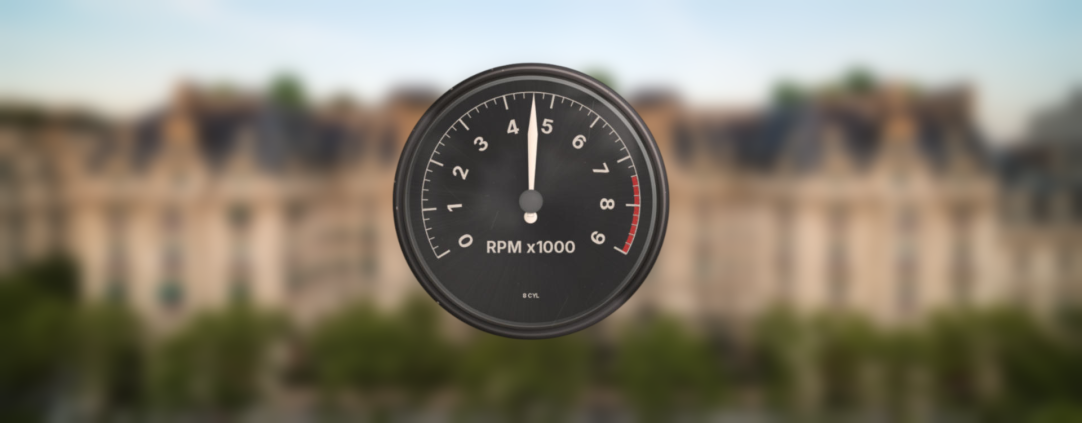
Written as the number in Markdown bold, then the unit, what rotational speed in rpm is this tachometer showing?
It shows **4600** rpm
